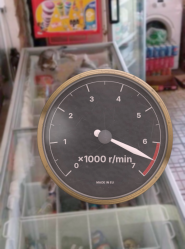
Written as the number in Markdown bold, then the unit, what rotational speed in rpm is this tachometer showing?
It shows **6500** rpm
